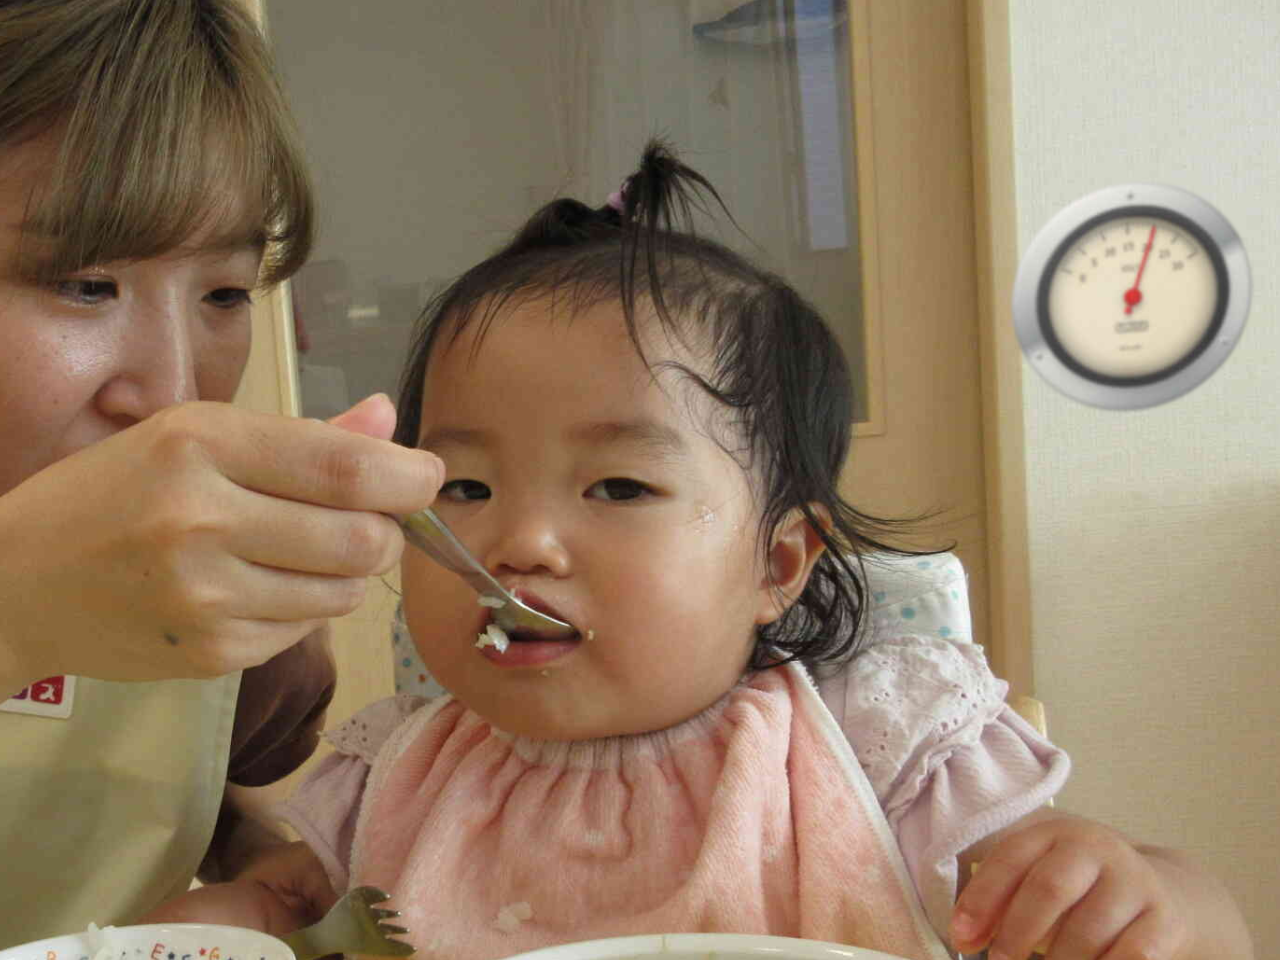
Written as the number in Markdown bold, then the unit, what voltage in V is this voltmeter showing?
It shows **20** V
